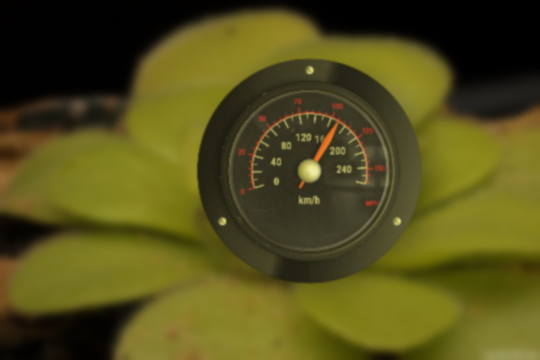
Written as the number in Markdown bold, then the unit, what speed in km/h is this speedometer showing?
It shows **170** km/h
